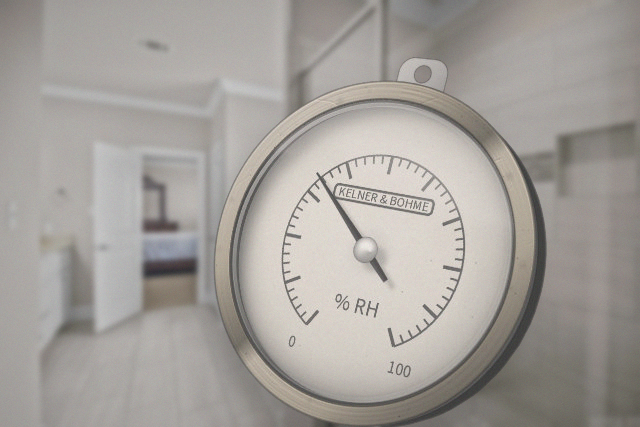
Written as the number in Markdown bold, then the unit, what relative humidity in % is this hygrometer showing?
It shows **34** %
